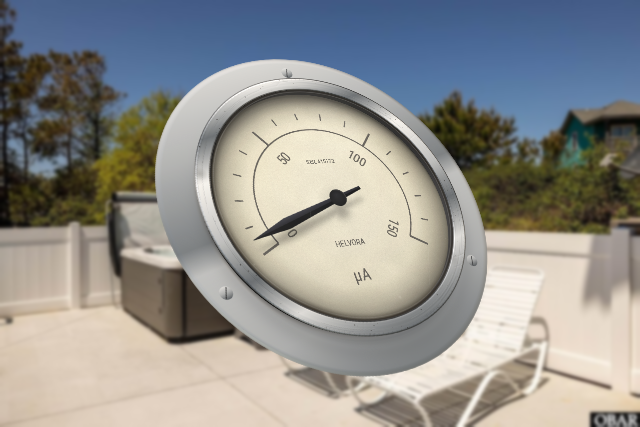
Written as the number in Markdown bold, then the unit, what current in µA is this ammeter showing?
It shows **5** µA
